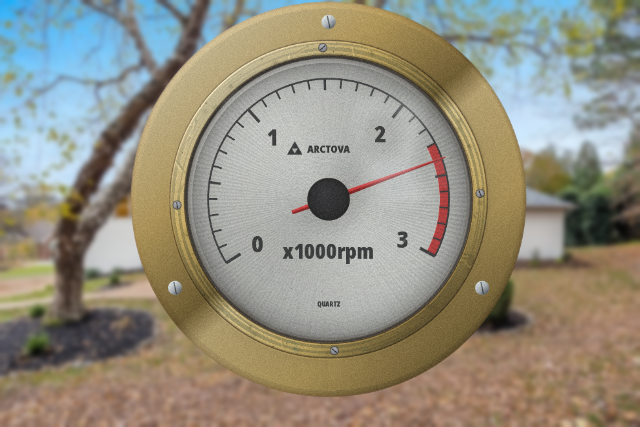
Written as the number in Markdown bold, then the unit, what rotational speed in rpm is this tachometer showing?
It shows **2400** rpm
